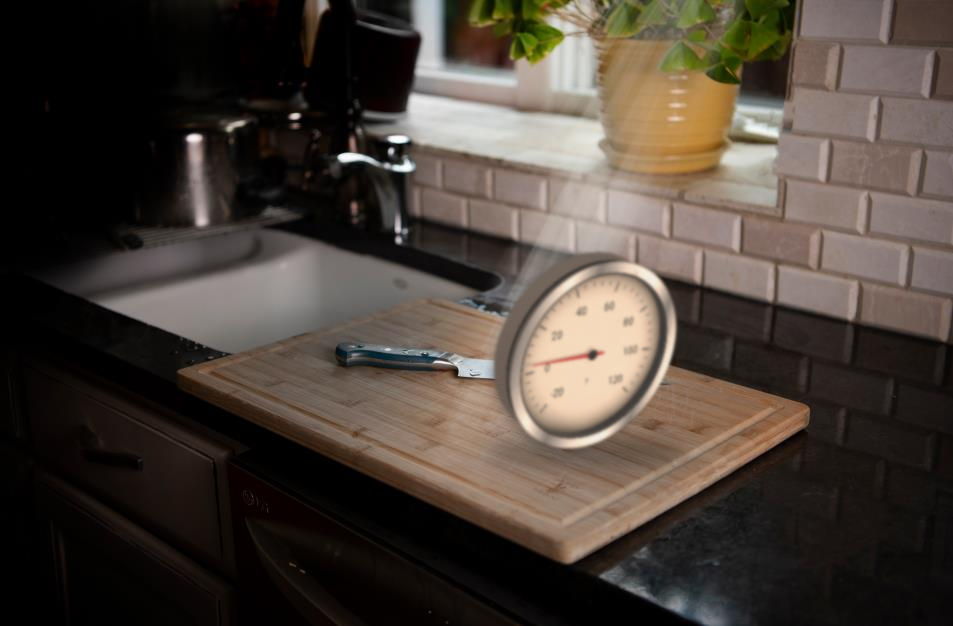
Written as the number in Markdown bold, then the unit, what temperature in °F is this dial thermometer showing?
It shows **4** °F
